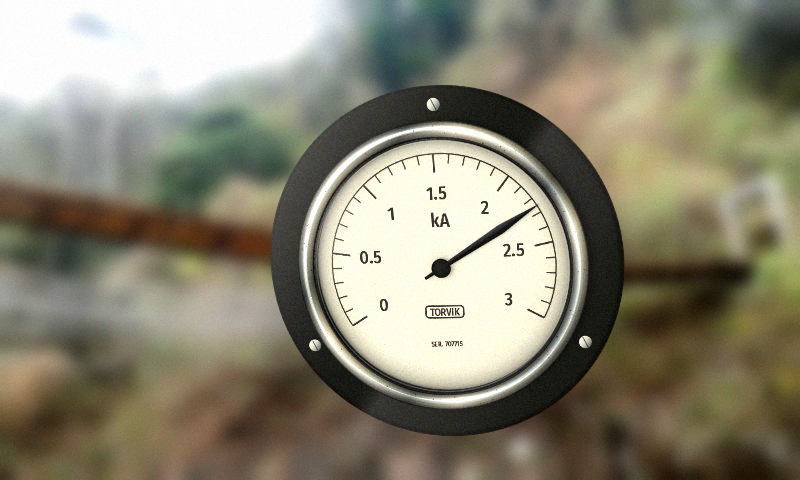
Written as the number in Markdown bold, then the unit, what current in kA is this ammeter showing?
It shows **2.25** kA
